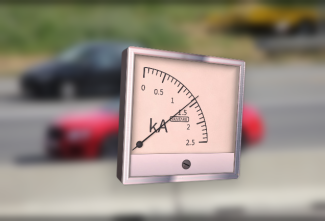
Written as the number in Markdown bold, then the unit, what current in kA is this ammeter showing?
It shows **1.4** kA
